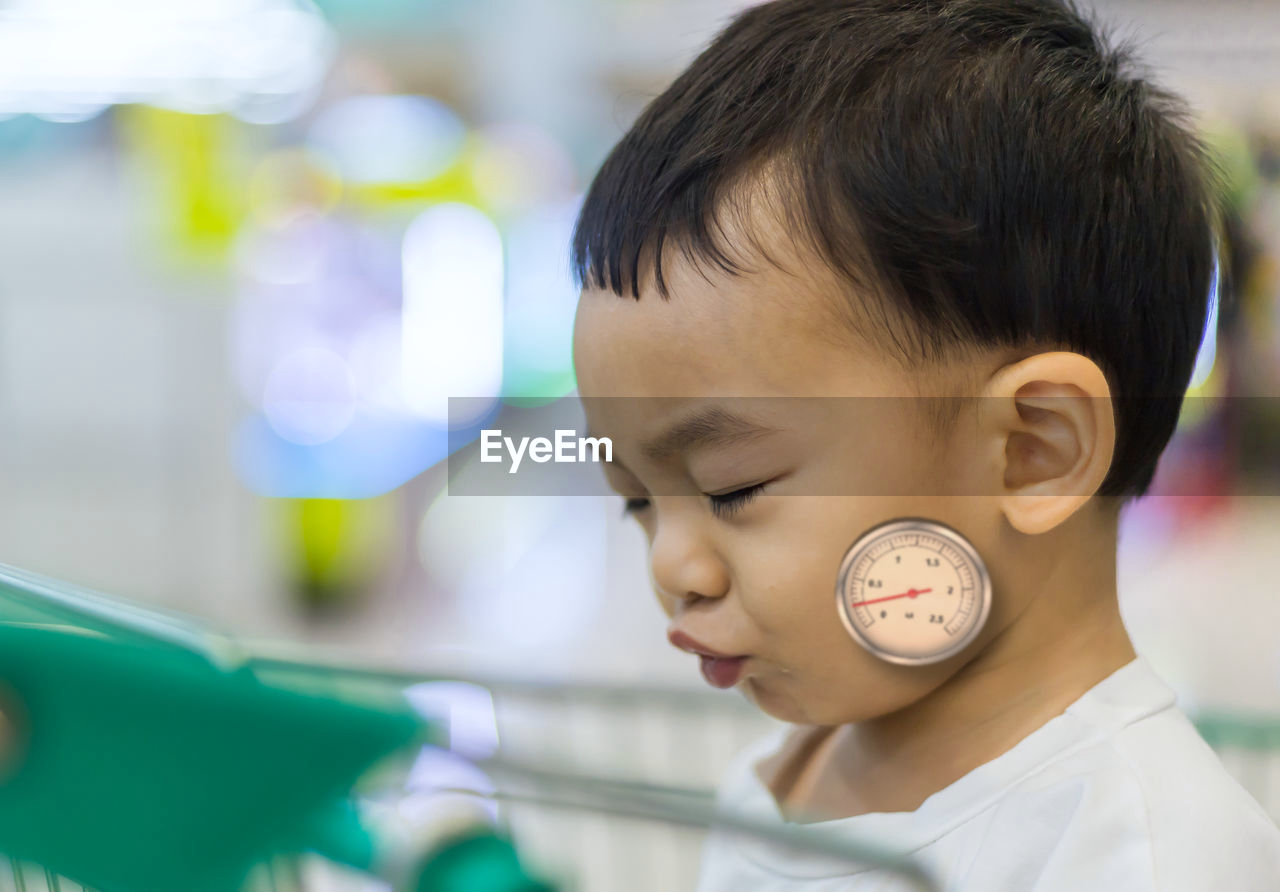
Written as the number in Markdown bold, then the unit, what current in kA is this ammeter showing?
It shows **0.25** kA
